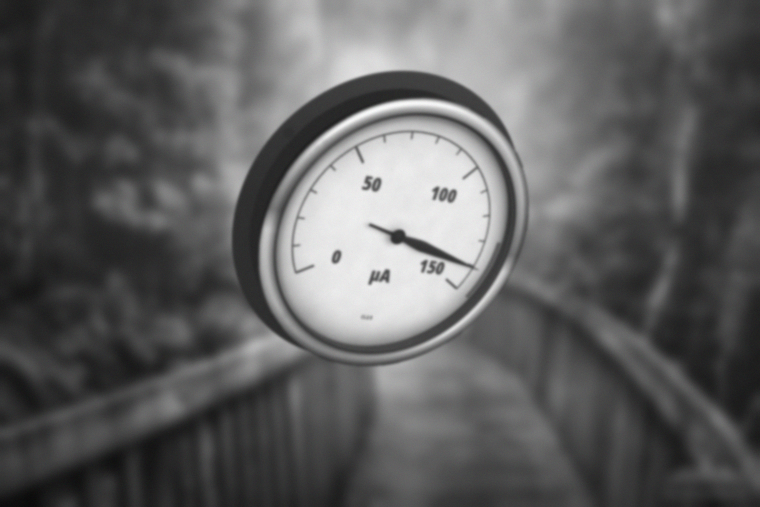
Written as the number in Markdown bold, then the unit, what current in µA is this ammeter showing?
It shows **140** µA
